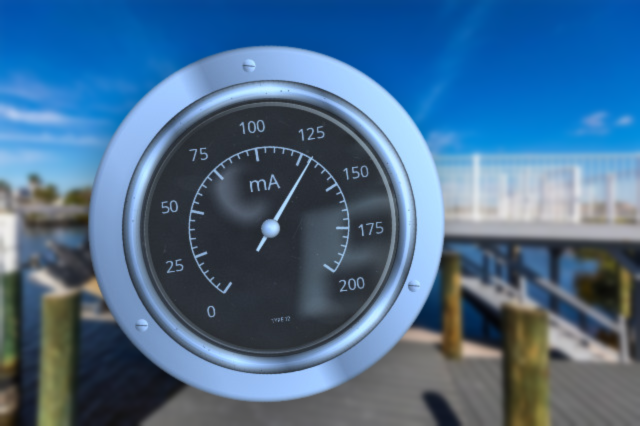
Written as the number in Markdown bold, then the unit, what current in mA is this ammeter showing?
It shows **130** mA
